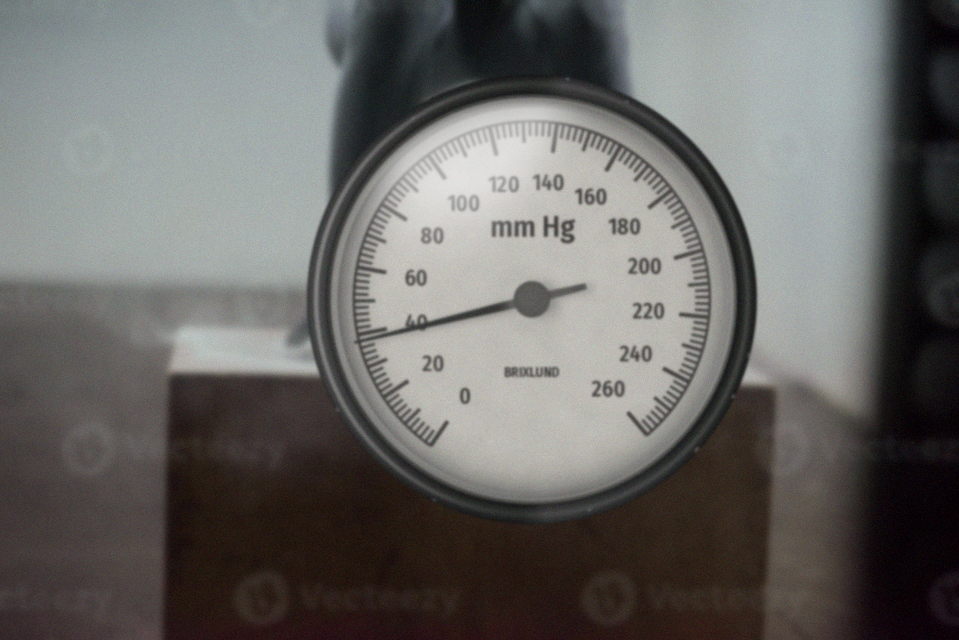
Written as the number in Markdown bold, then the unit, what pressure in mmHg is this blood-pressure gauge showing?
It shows **38** mmHg
